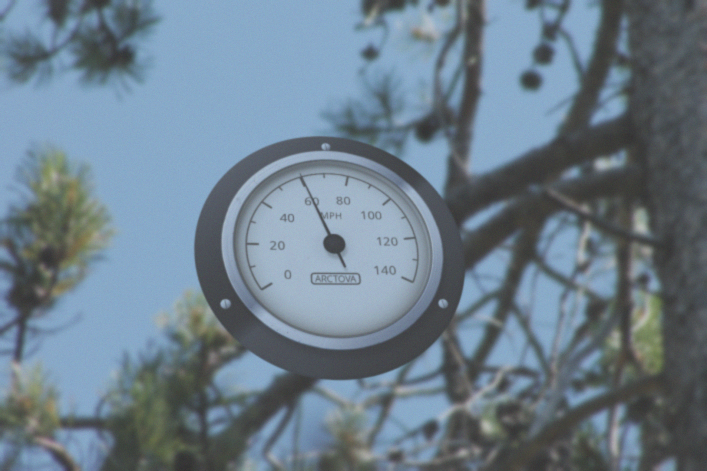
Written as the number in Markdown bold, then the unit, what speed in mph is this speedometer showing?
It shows **60** mph
